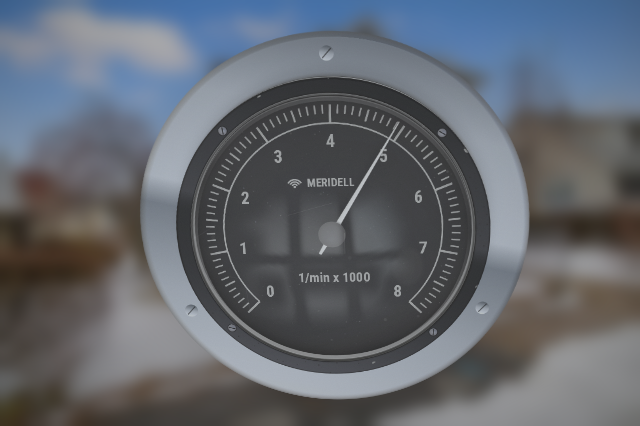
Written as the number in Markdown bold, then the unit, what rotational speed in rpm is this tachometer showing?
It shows **4900** rpm
